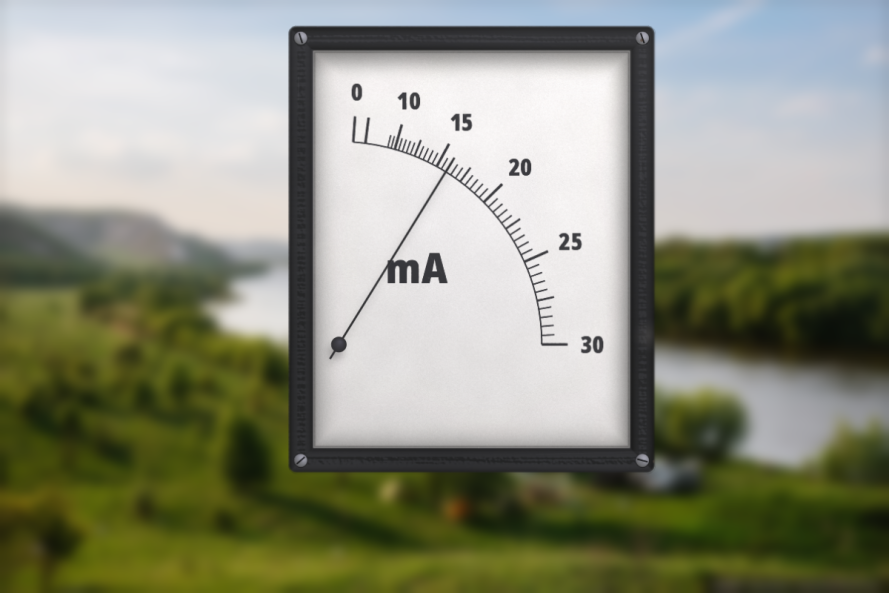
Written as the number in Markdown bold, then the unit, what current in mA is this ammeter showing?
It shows **16** mA
